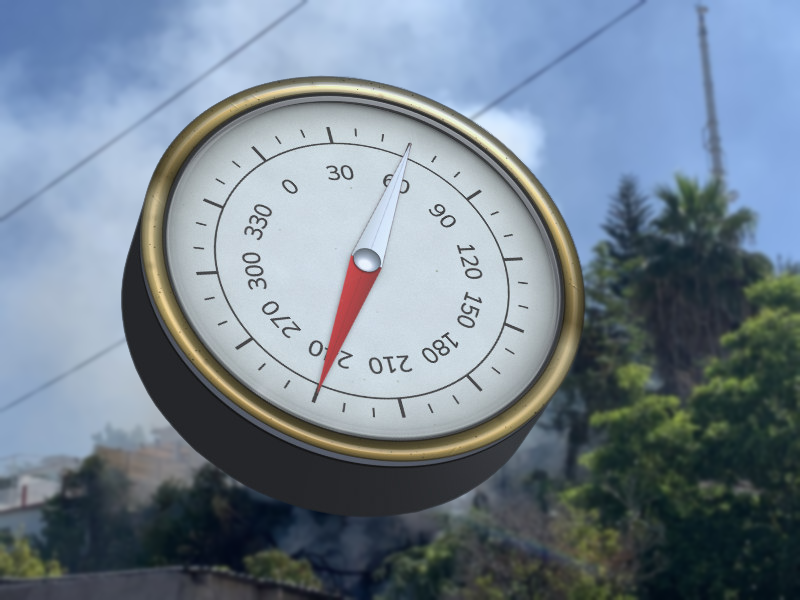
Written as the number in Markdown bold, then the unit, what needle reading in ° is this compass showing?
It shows **240** °
